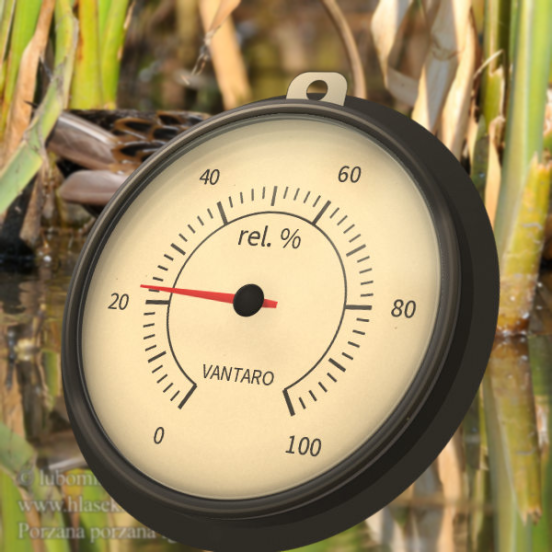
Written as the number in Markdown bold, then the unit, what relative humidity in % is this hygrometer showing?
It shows **22** %
